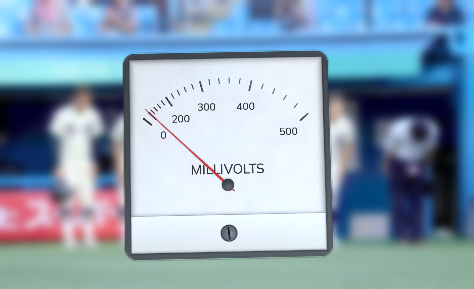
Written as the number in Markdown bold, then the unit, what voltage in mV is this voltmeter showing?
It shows **100** mV
